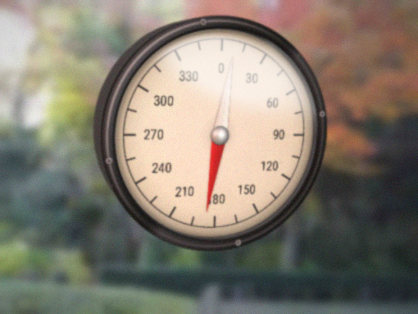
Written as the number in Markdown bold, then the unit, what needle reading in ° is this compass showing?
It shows **187.5** °
